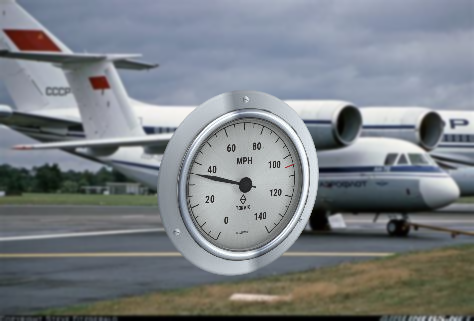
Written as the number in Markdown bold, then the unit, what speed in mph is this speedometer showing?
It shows **35** mph
